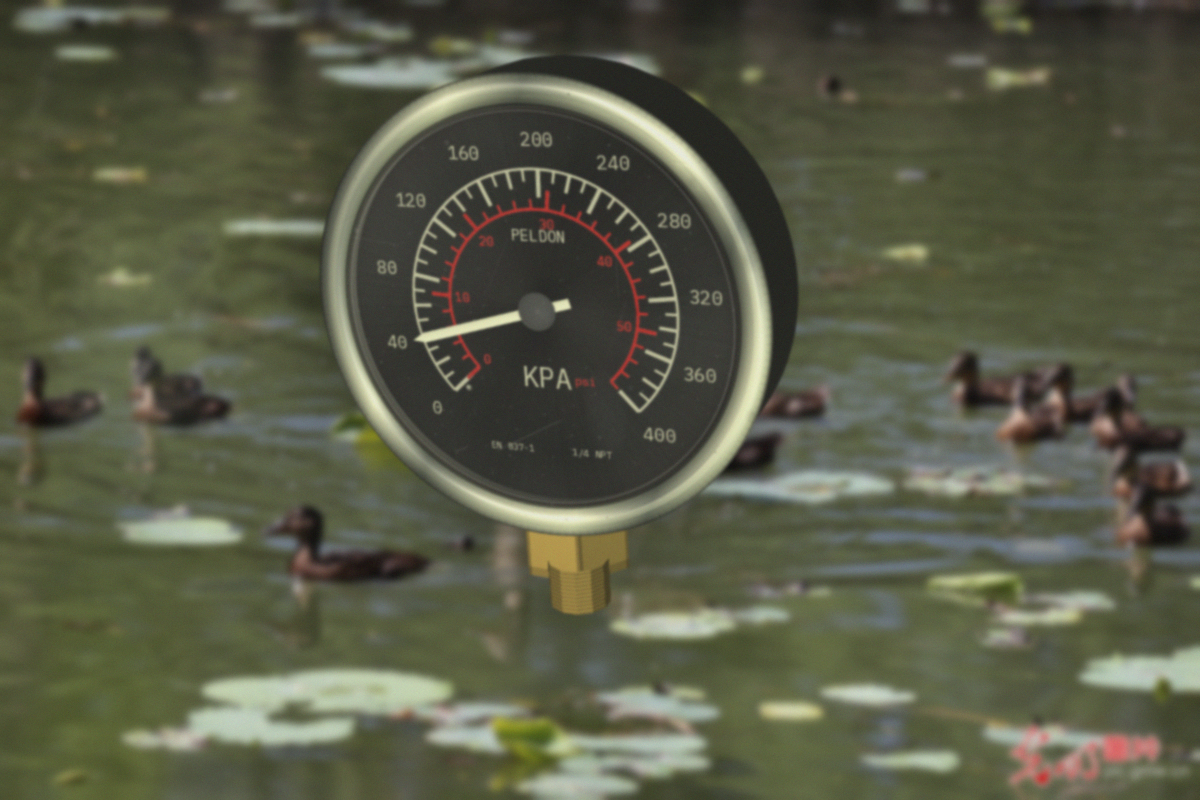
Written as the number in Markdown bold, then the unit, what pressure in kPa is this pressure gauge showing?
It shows **40** kPa
